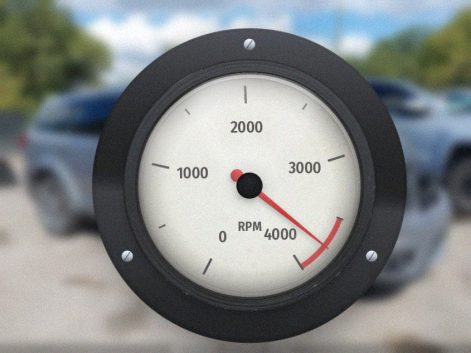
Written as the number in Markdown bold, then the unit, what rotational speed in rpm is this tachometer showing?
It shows **3750** rpm
